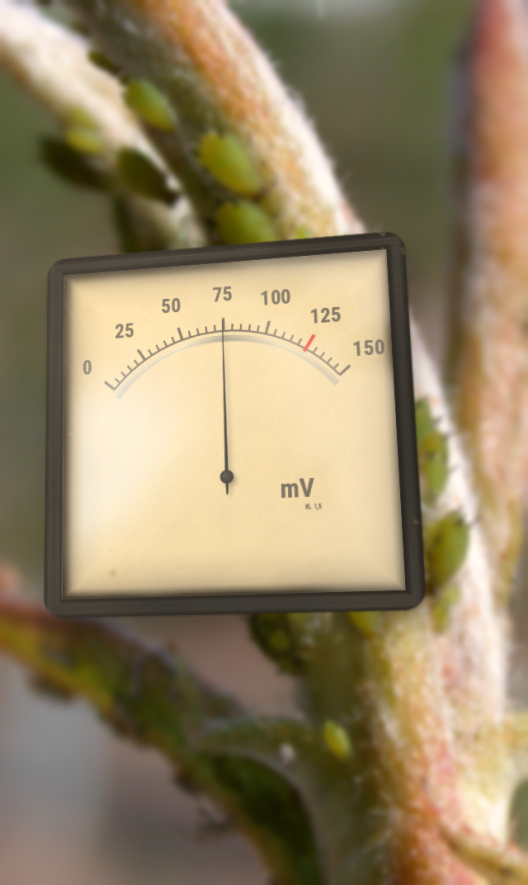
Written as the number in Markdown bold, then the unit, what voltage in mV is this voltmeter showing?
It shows **75** mV
